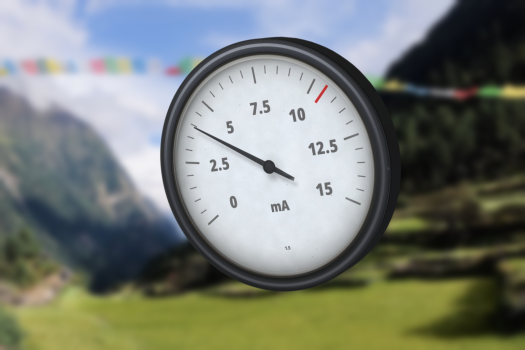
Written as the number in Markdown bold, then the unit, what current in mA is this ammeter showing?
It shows **4** mA
